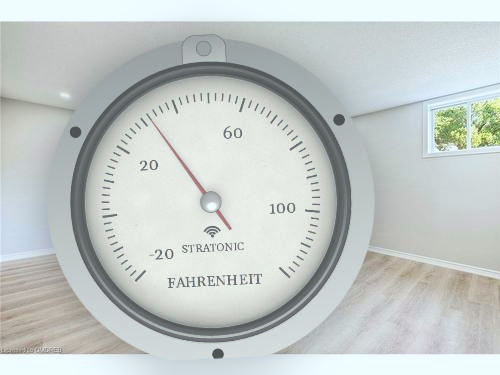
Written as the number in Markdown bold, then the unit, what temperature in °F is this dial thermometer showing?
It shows **32** °F
